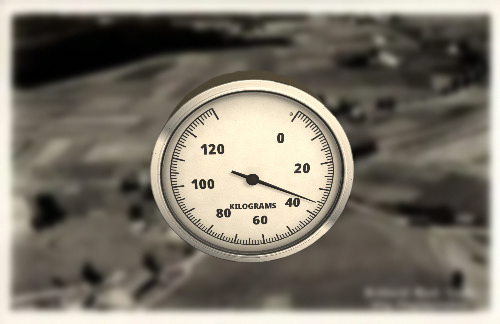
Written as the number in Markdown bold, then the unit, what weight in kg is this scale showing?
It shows **35** kg
